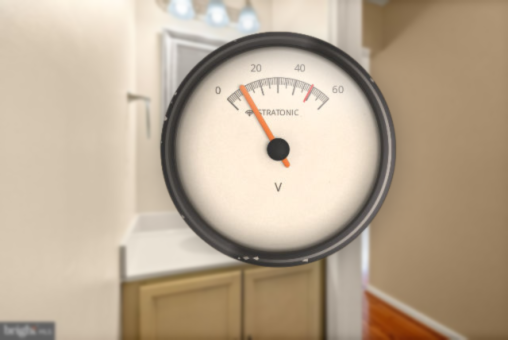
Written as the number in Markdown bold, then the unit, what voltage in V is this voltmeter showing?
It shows **10** V
